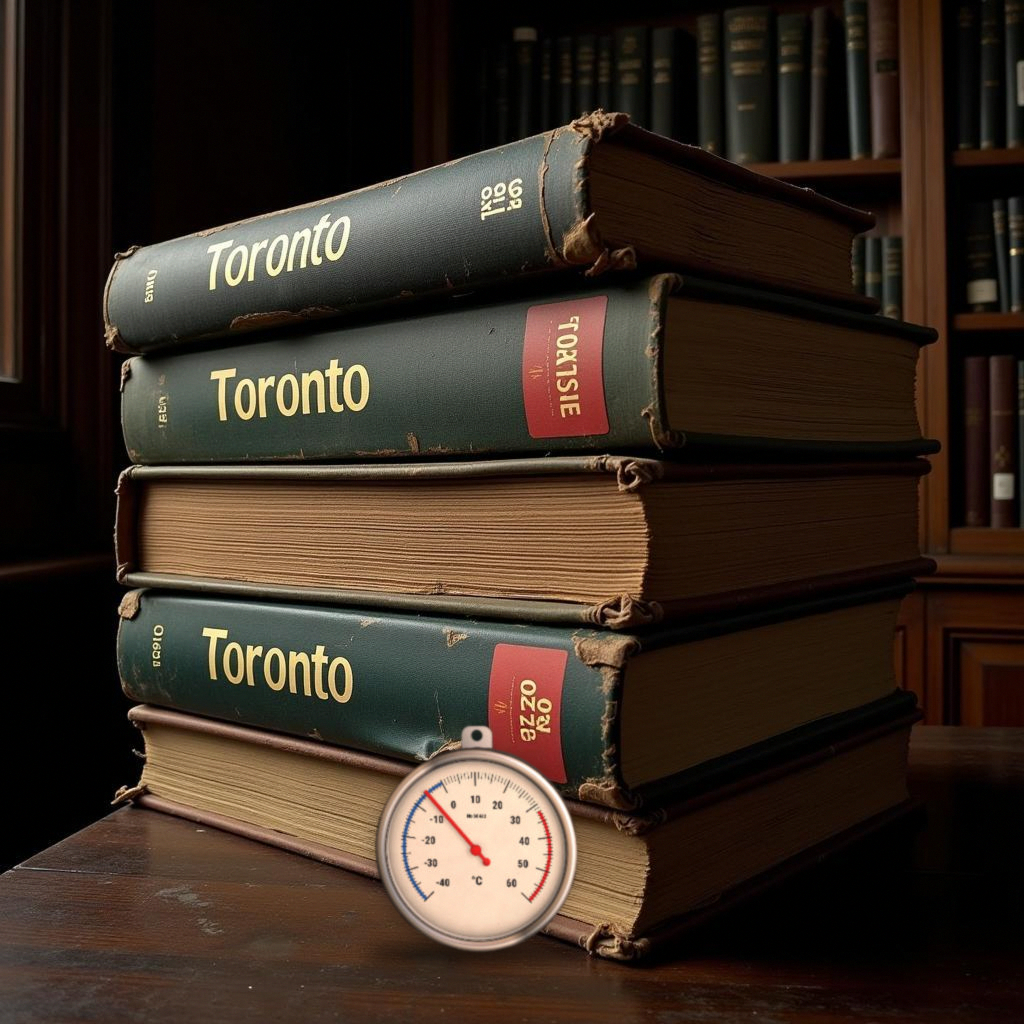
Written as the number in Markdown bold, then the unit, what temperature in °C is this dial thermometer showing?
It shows **-5** °C
